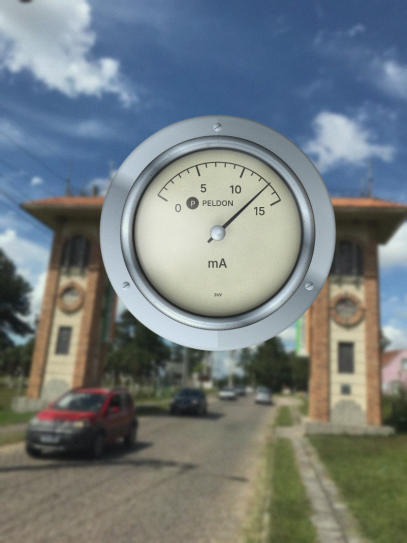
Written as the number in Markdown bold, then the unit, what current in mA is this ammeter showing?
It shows **13** mA
